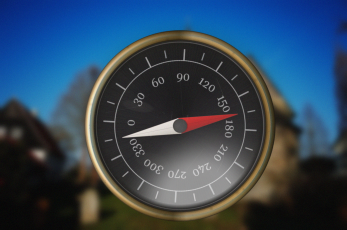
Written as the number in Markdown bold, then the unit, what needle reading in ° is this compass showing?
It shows **165** °
